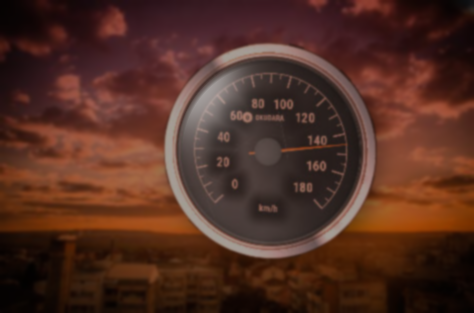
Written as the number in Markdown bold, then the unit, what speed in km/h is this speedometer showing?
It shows **145** km/h
